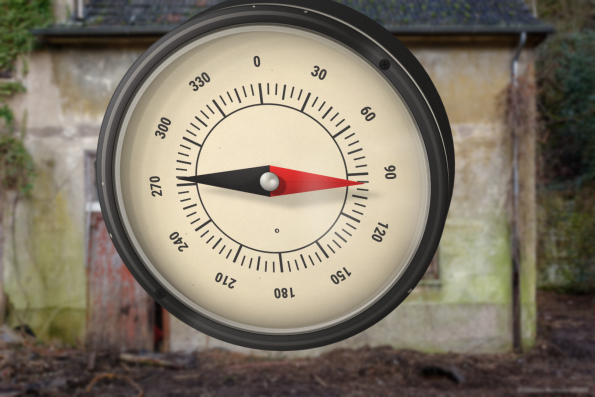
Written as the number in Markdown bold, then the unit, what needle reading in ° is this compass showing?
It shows **95** °
